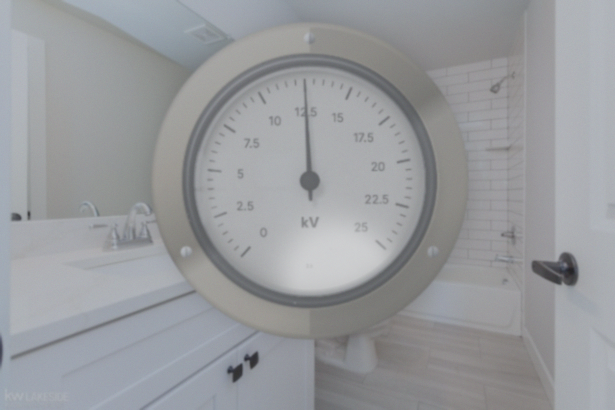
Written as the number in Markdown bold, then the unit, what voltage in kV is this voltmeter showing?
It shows **12.5** kV
